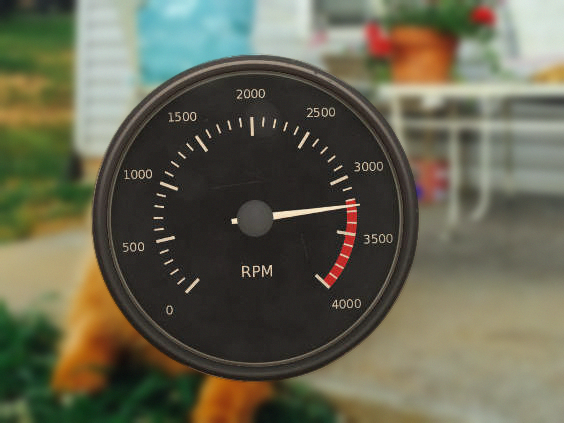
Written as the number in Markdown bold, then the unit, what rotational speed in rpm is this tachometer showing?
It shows **3250** rpm
